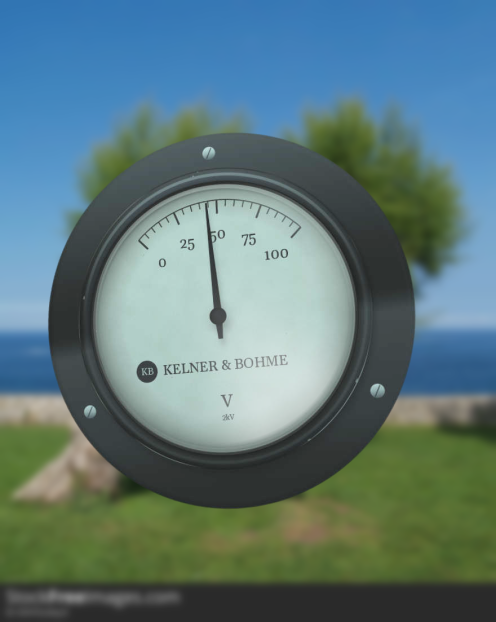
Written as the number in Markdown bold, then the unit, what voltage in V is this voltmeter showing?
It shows **45** V
